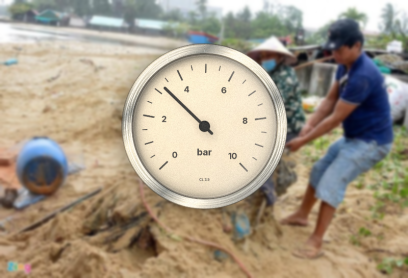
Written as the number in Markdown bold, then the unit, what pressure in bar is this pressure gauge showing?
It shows **3.25** bar
